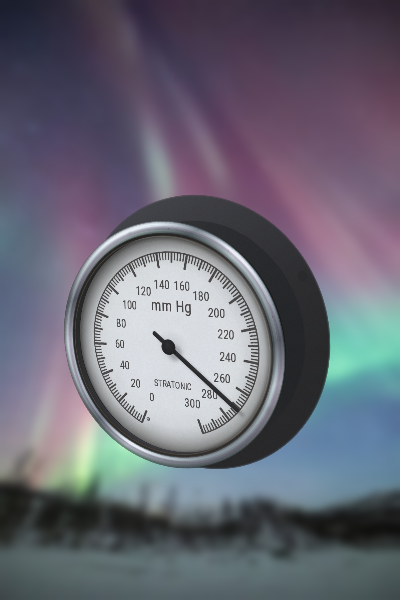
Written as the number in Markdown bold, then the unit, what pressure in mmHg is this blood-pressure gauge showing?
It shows **270** mmHg
